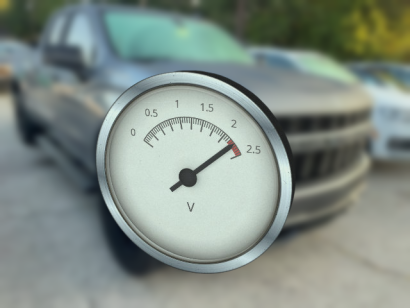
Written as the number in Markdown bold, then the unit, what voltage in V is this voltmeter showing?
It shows **2.25** V
